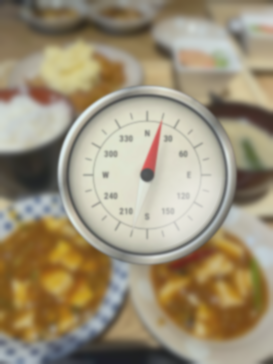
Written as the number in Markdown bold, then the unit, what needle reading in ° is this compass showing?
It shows **15** °
